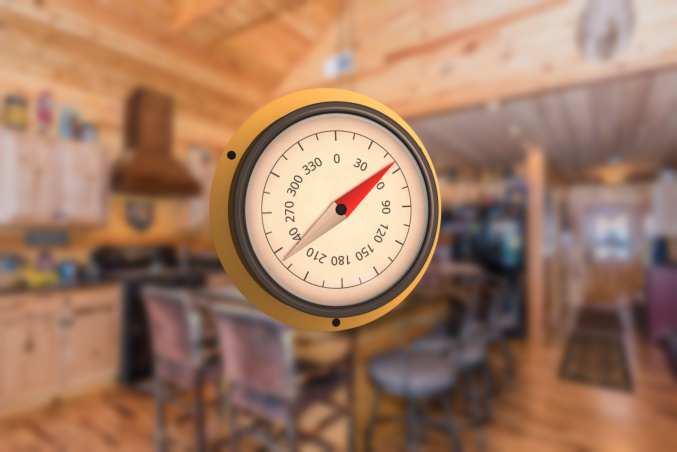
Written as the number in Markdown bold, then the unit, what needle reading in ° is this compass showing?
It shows **52.5** °
